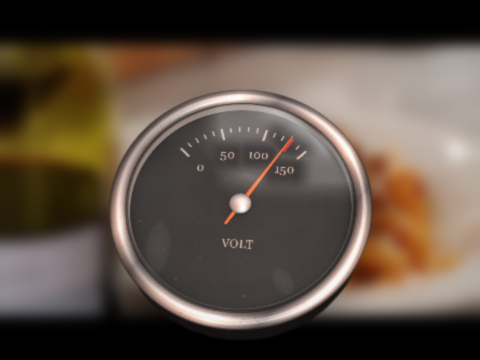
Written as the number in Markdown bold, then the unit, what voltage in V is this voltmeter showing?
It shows **130** V
